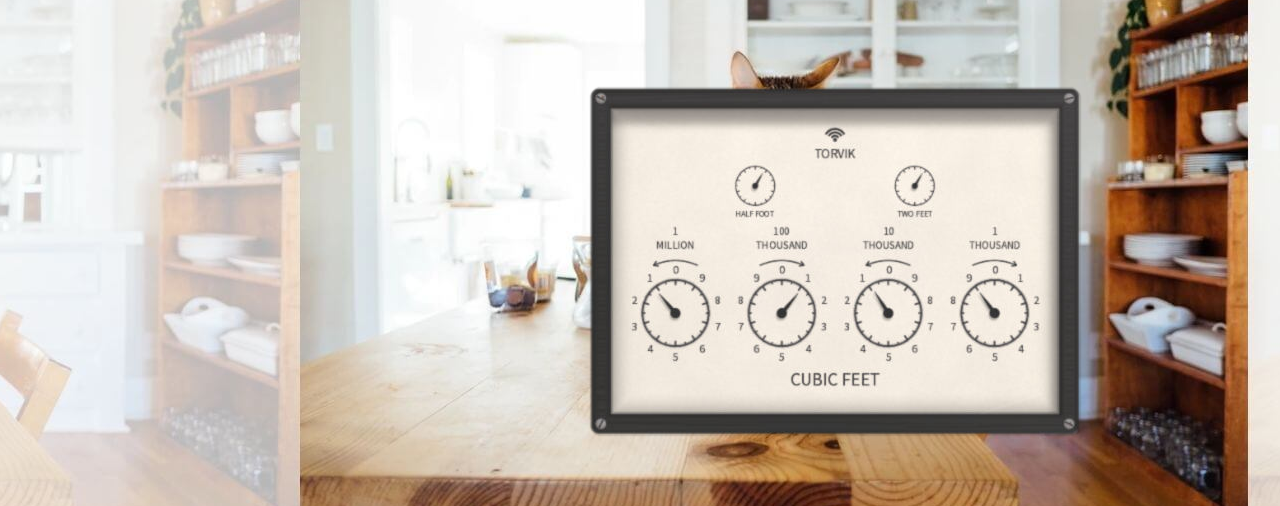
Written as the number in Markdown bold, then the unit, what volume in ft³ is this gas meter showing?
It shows **110900** ft³
